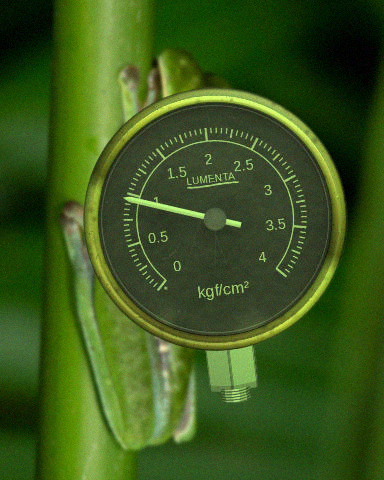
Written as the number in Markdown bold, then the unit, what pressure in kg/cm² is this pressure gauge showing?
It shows **0.95** kg/cm²
